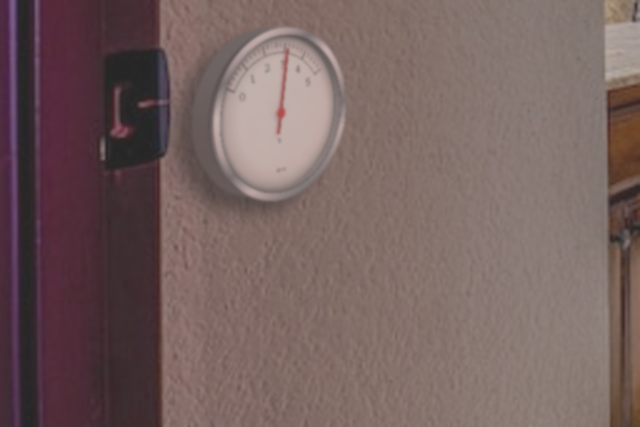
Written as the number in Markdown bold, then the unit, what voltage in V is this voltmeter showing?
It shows **3** V
